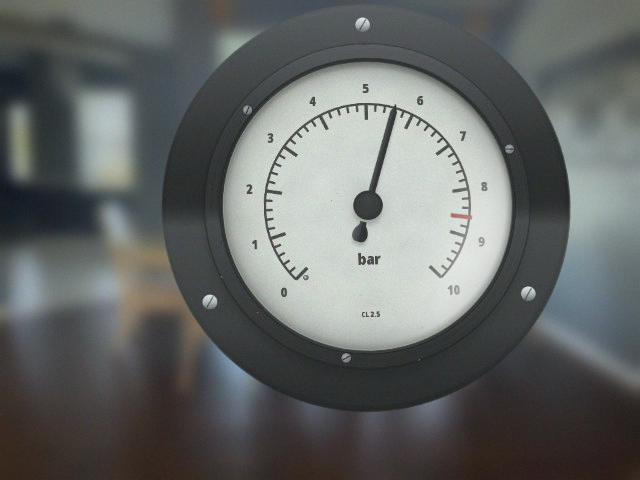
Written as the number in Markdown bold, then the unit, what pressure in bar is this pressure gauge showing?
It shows **5.6** bar
